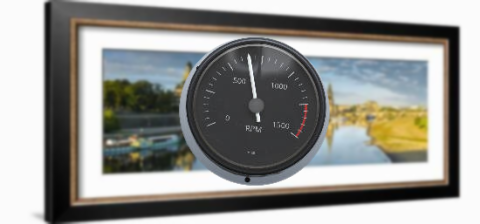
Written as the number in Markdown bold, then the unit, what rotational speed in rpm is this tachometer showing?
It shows **650** rpm
